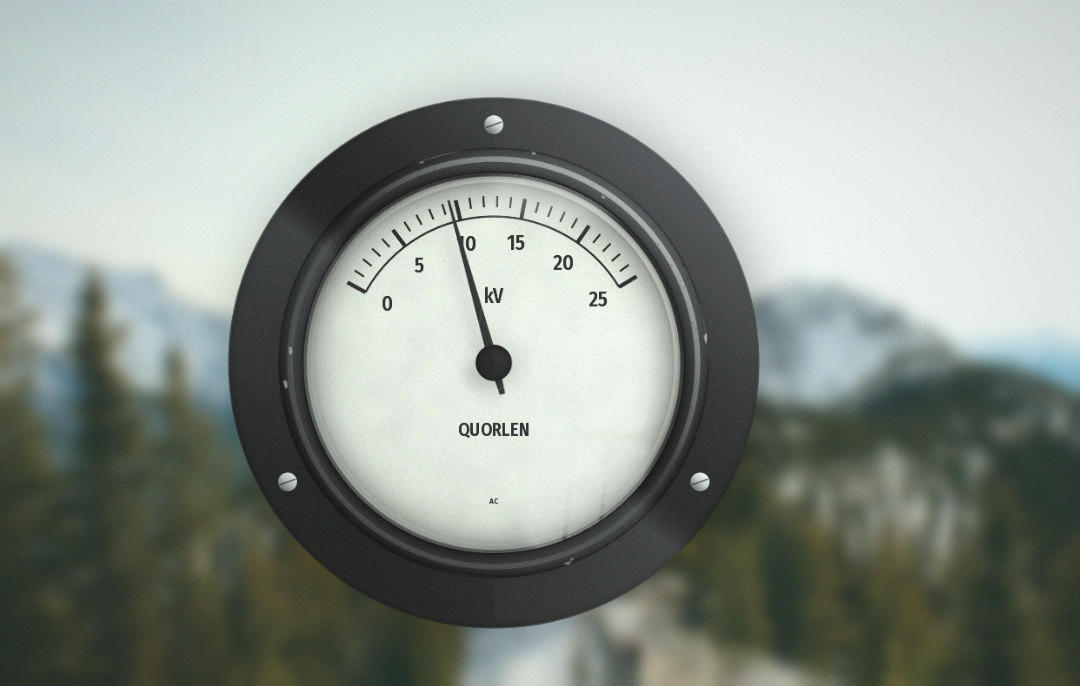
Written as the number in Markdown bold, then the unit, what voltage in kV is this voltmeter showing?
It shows **9.5** kV
